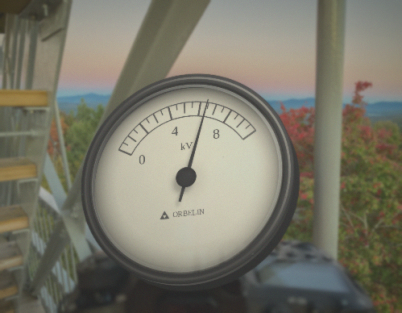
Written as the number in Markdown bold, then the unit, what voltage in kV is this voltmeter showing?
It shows **6.5** kV
